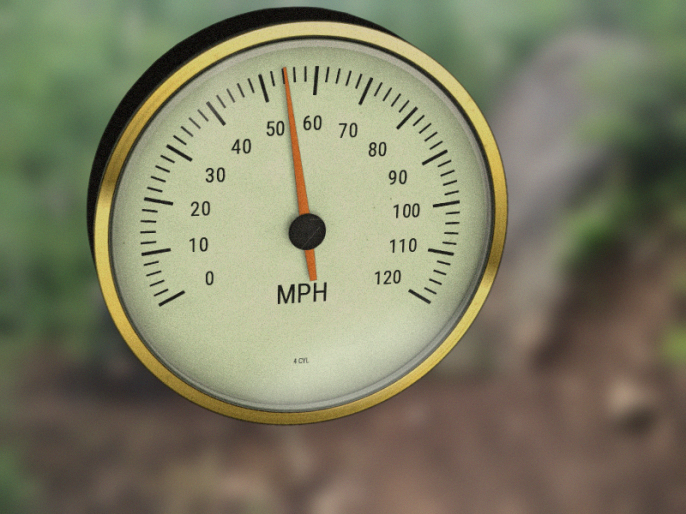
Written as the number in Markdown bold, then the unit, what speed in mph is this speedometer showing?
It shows **54** mph
